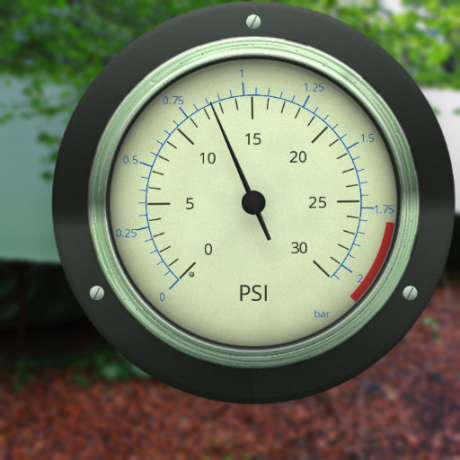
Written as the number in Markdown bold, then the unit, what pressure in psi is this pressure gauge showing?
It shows **12.5** psi
